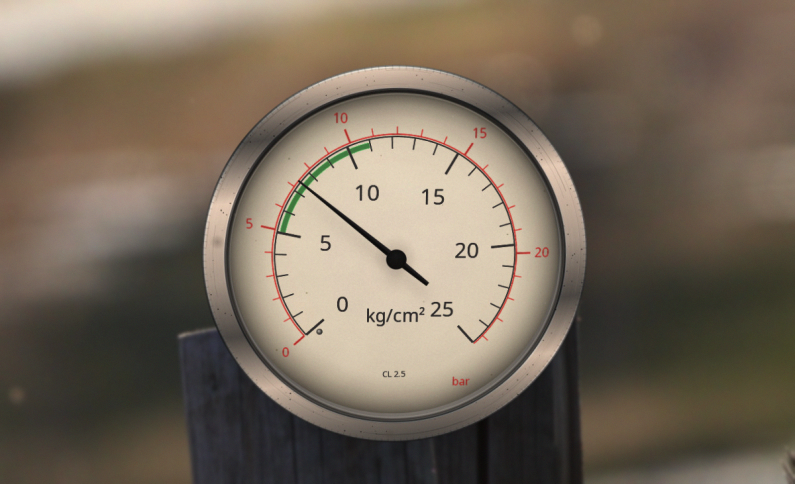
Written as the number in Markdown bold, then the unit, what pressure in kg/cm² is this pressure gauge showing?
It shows **7.5** kg/cm²
